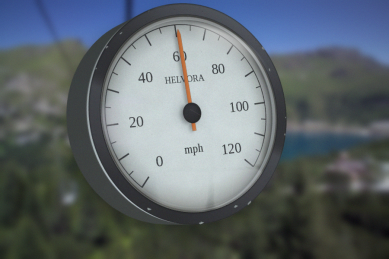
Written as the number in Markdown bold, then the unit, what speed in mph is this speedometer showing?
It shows **60** mph
